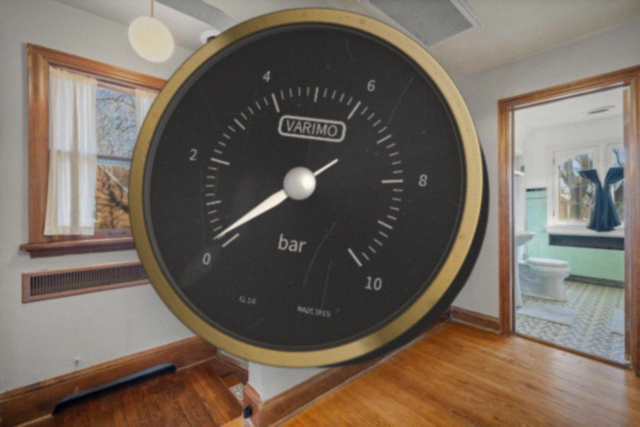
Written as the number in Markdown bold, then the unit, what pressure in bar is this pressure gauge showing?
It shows **0.2** bar
